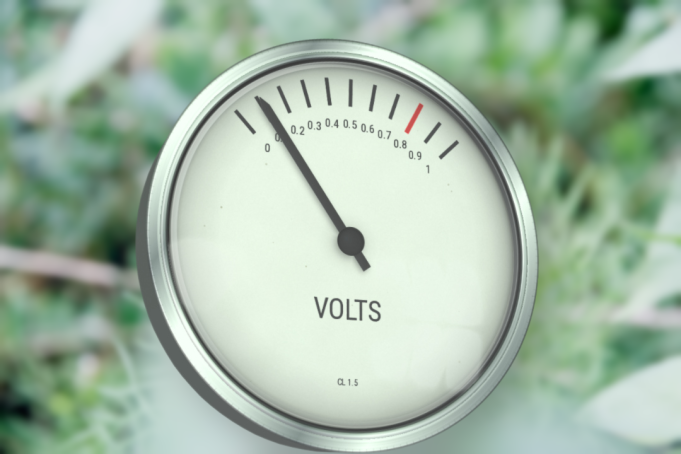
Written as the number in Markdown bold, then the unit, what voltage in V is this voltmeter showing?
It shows **0.1** V
